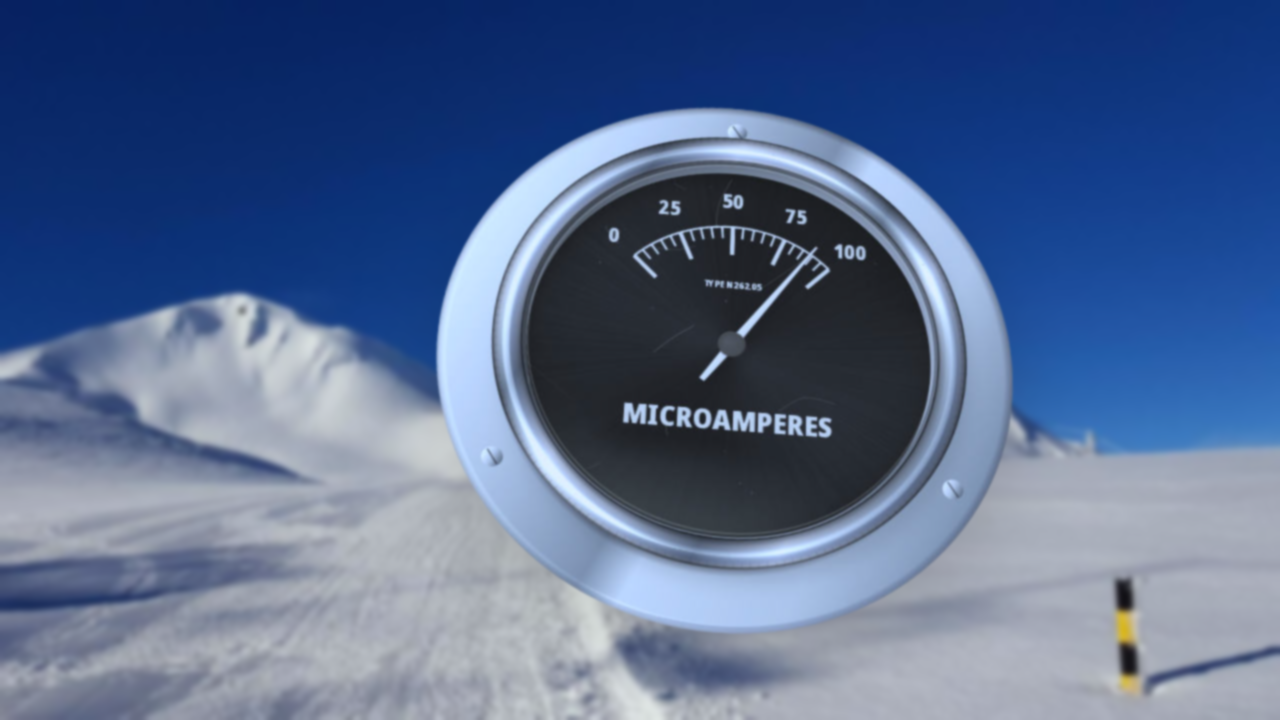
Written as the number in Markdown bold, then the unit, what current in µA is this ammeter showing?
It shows **90** µA
